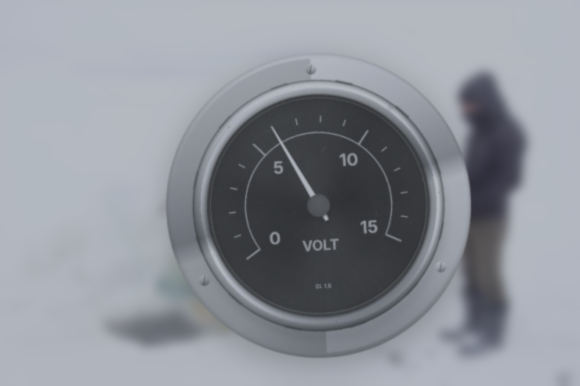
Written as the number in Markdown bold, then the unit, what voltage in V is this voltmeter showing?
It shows **6** V
